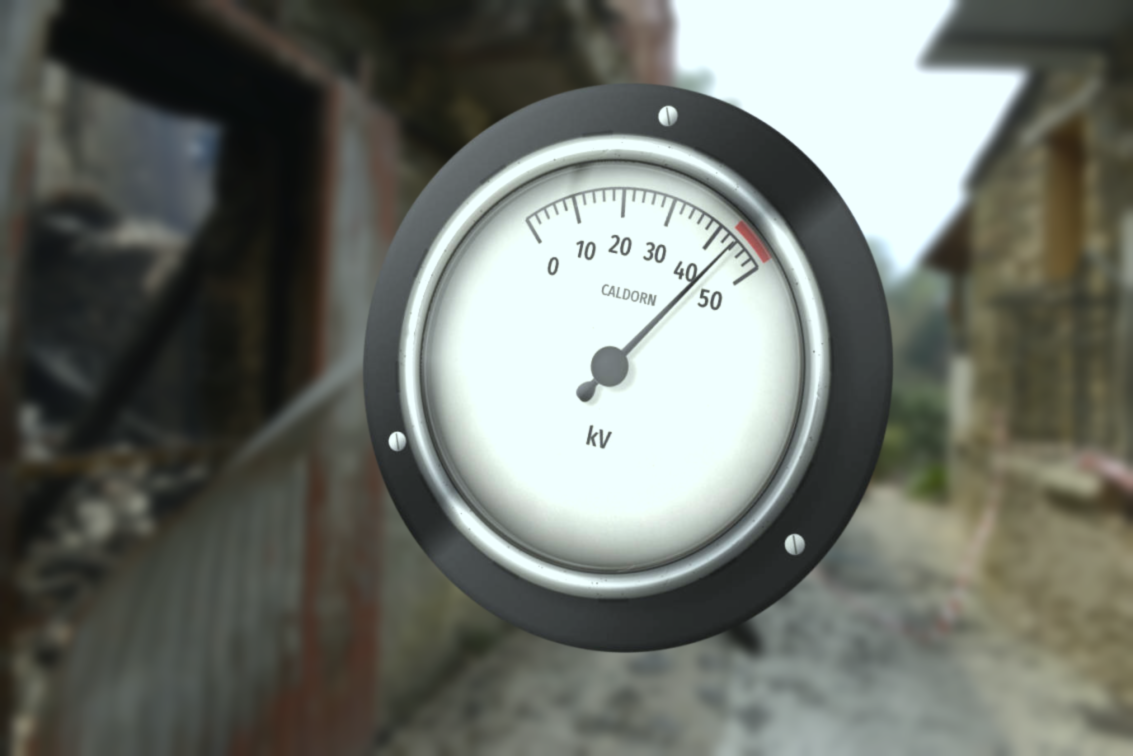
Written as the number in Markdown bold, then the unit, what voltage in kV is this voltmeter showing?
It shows **44** kV
